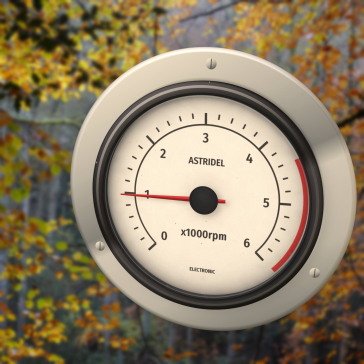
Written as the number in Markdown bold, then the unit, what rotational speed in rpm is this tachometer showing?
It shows **1000** rpm
